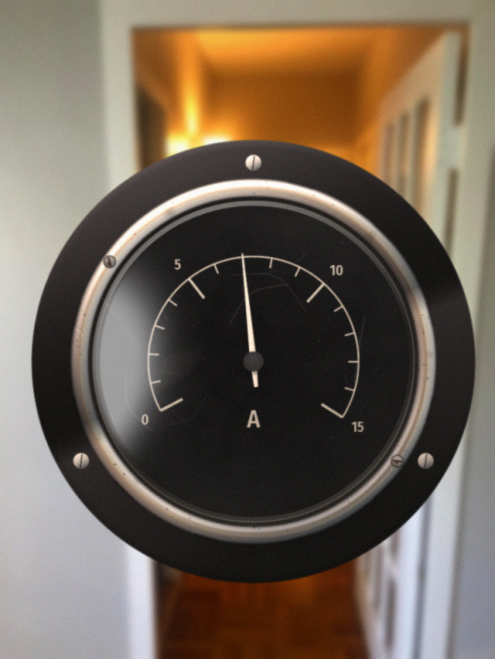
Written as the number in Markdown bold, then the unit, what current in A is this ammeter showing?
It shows **7** A
